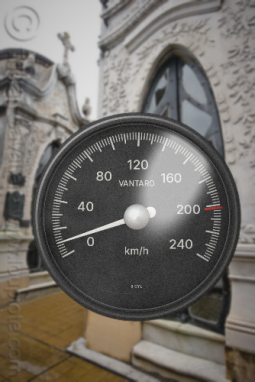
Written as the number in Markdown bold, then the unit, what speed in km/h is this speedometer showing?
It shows **10** km/h
